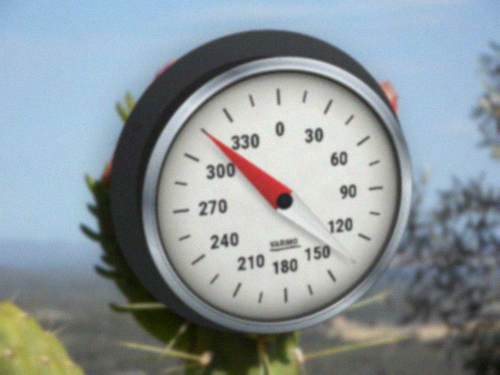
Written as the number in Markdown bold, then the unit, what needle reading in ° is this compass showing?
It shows **315** °
